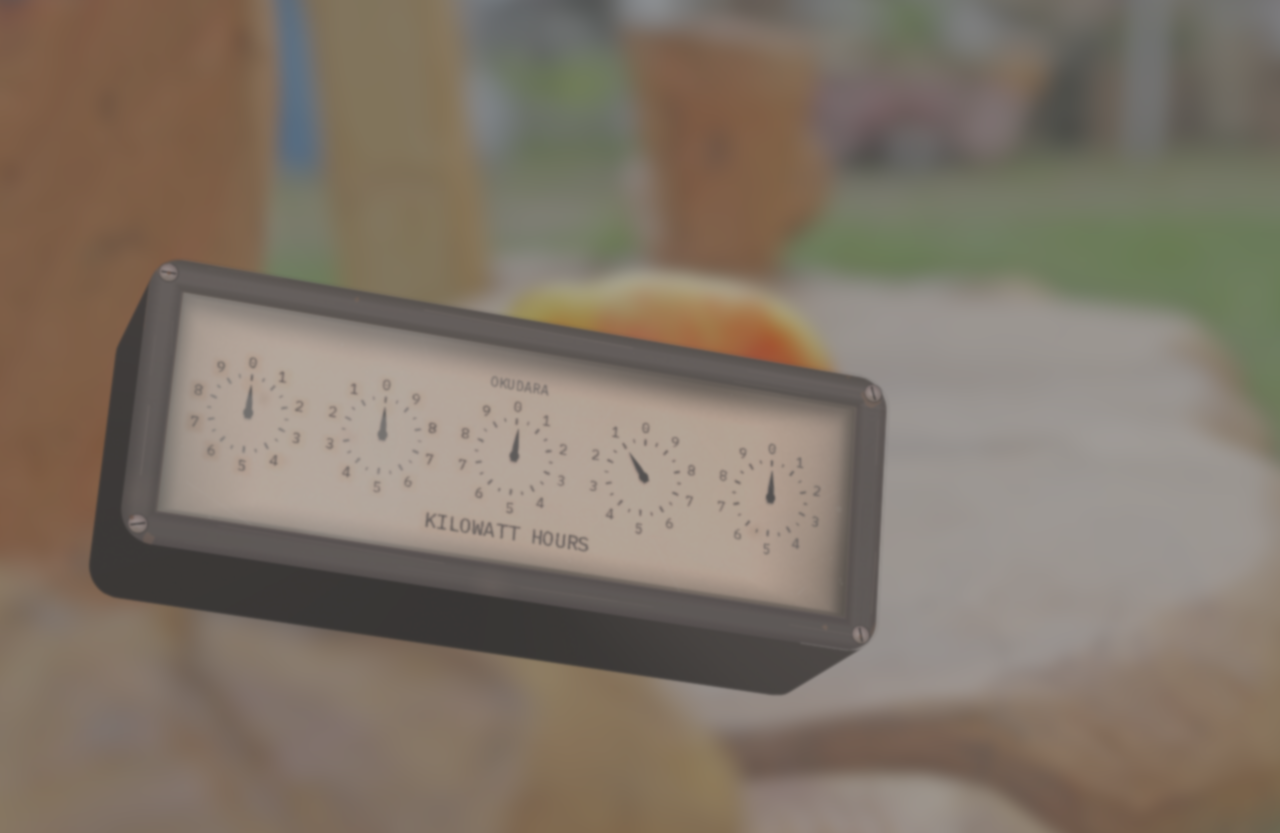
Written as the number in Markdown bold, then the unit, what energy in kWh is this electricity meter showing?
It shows **10** kWh
